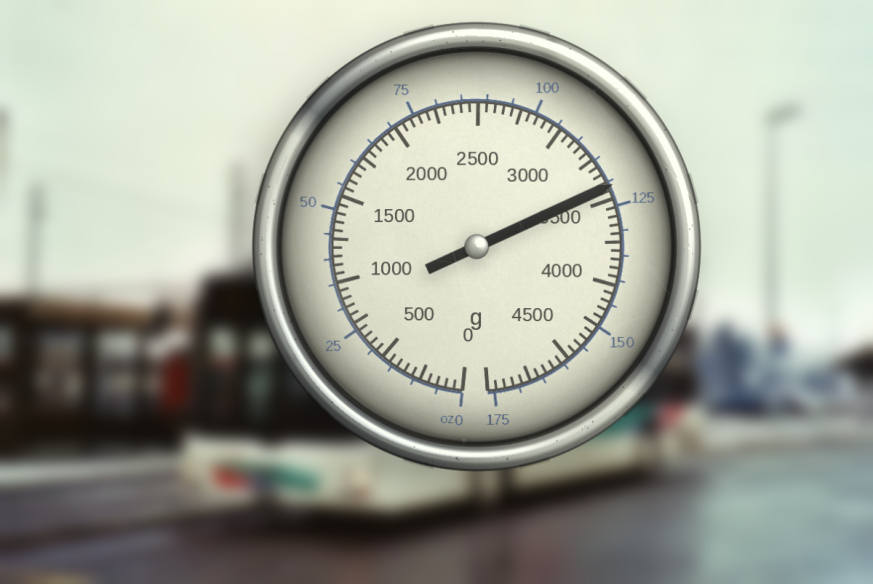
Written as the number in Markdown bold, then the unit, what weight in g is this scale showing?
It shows **3425** g
